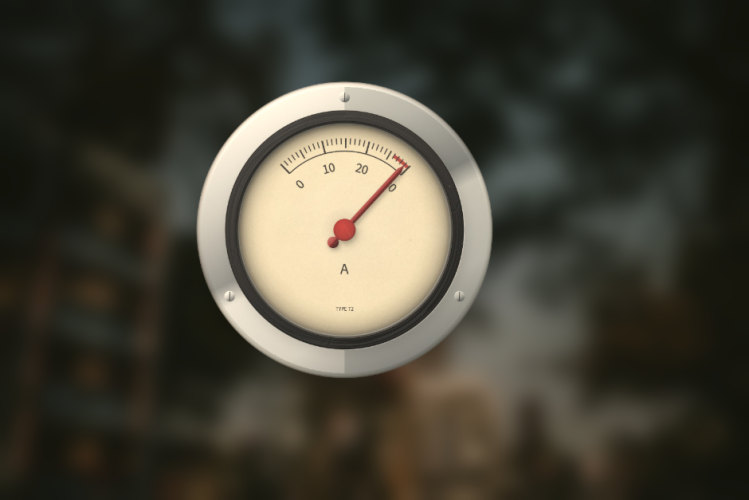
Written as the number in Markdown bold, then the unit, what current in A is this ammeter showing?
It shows **29** A
